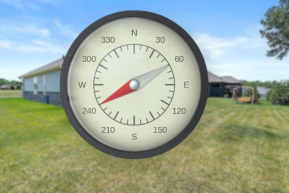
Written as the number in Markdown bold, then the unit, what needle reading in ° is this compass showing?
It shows **240** °
